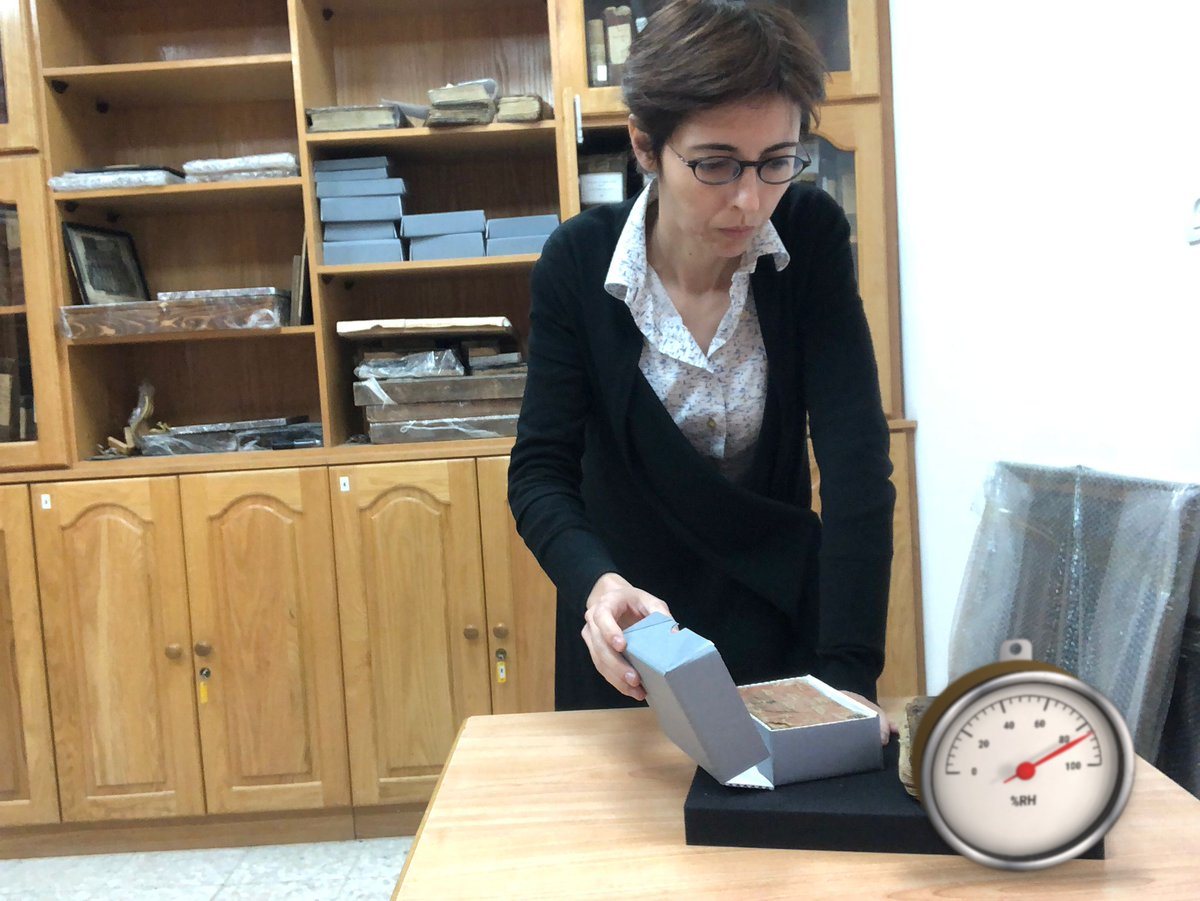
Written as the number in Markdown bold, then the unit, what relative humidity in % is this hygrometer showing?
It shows **84** %
